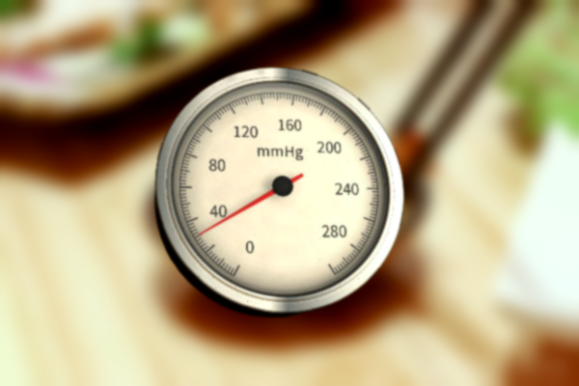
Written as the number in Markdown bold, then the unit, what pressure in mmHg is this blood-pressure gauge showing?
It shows **30** mmHg
